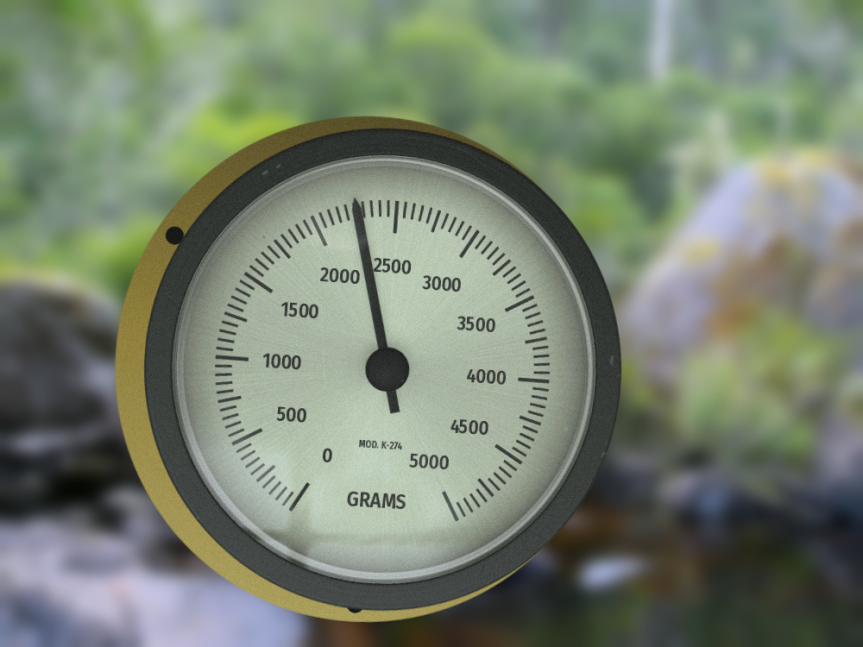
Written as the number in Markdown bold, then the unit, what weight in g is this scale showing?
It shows **2250** g
